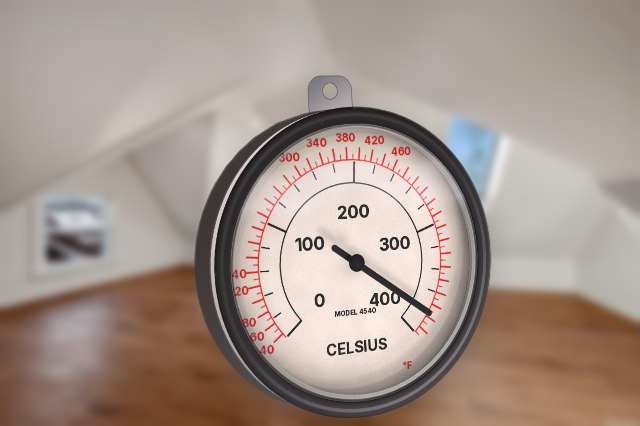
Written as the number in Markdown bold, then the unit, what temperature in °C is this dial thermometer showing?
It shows **380** °C
